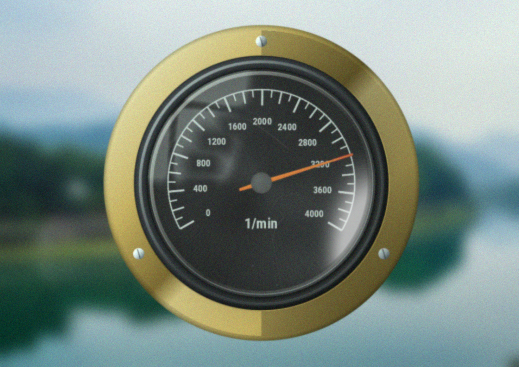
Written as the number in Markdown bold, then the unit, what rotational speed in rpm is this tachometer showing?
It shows **3200** rpm
